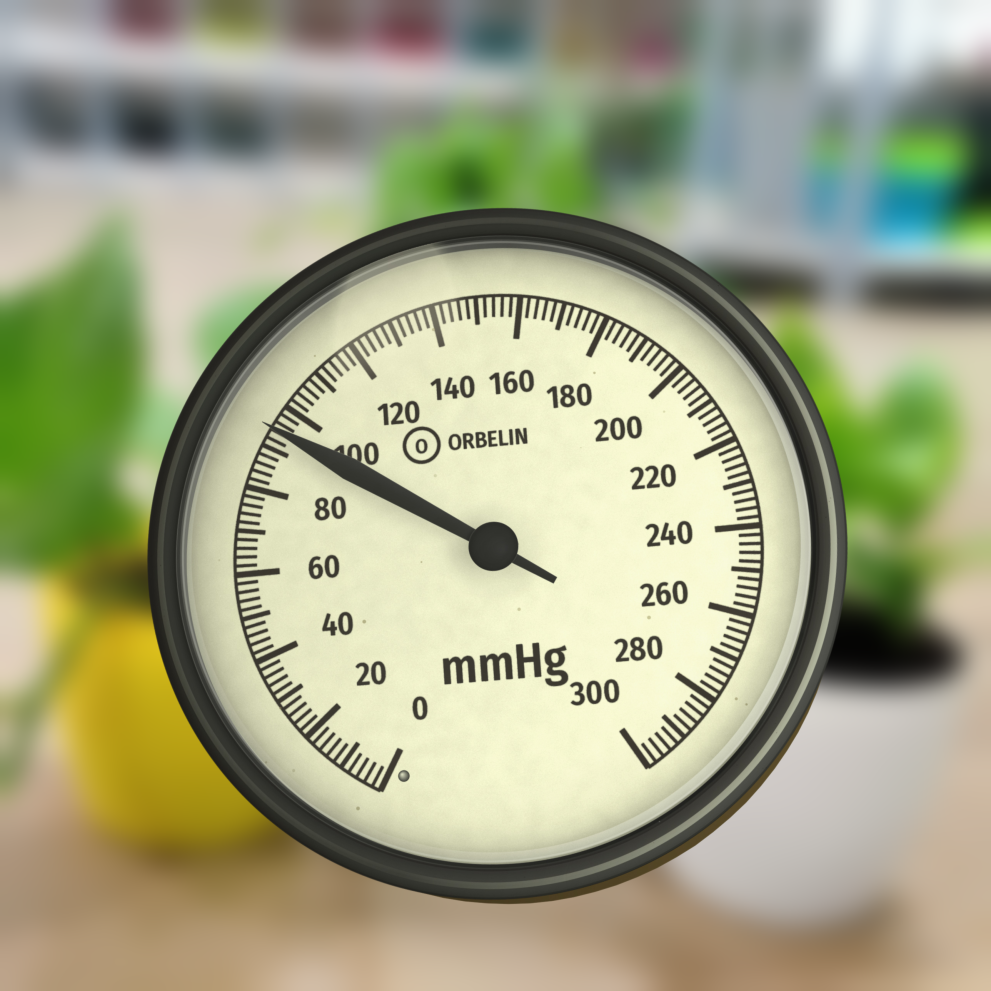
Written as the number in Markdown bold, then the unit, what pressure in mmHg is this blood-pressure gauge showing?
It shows **94** mmHg
